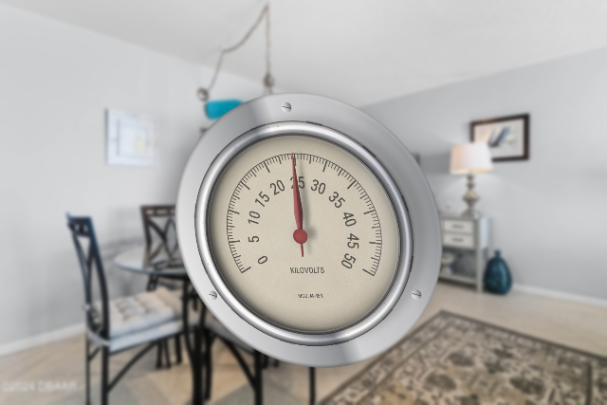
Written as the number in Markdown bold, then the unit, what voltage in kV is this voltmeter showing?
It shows **25** kV
